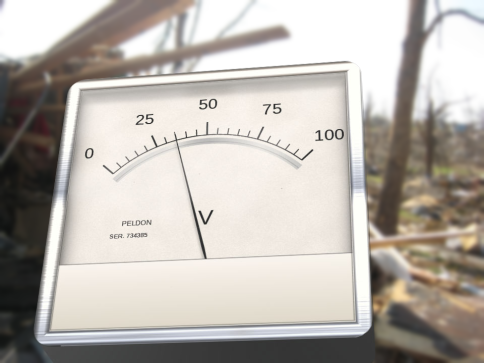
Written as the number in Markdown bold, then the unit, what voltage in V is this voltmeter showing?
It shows **35** V
